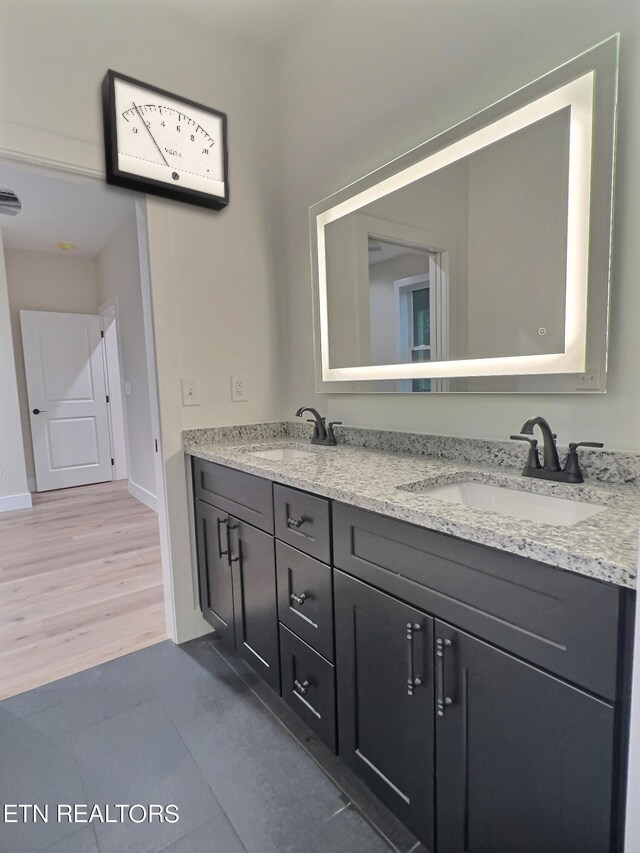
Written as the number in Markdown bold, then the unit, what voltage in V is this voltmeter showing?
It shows **1.5** V
